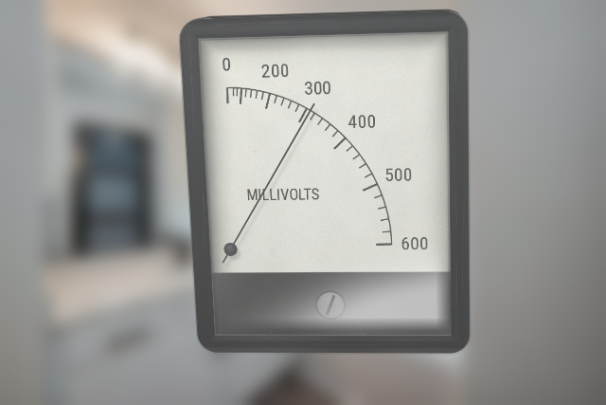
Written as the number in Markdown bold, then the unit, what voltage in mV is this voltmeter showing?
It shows **310** mV
